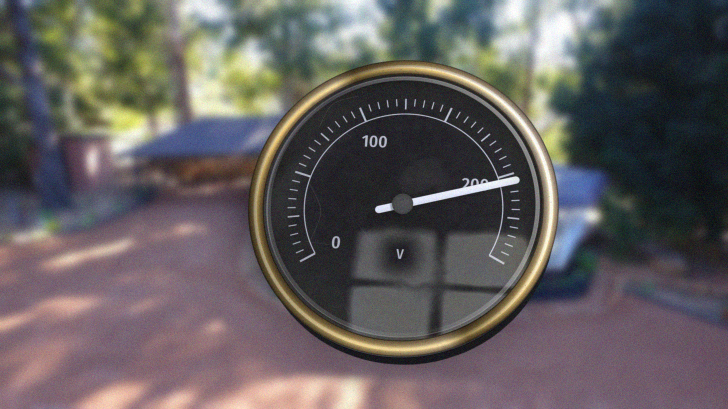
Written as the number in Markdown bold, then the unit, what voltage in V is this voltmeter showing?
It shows **205** V
